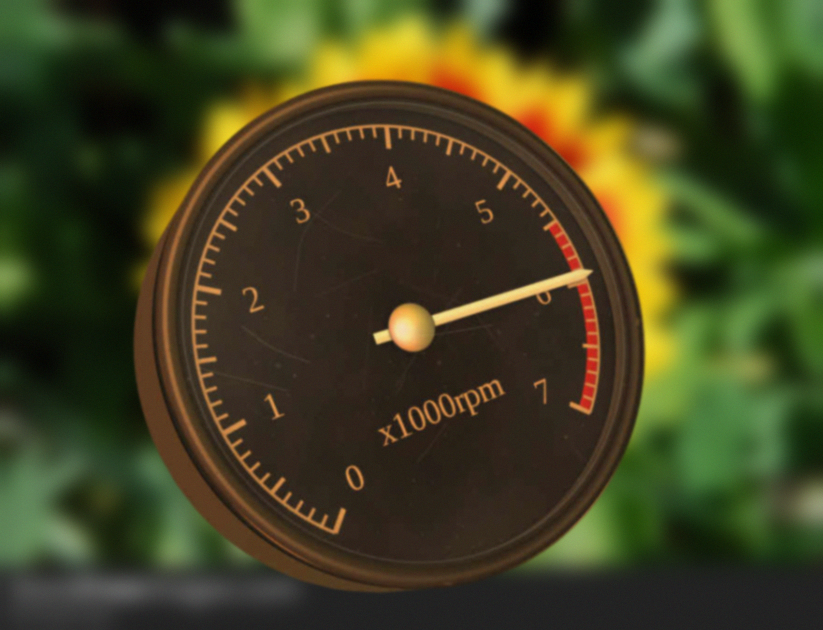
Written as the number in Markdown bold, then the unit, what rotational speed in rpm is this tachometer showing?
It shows **5950** rpm
